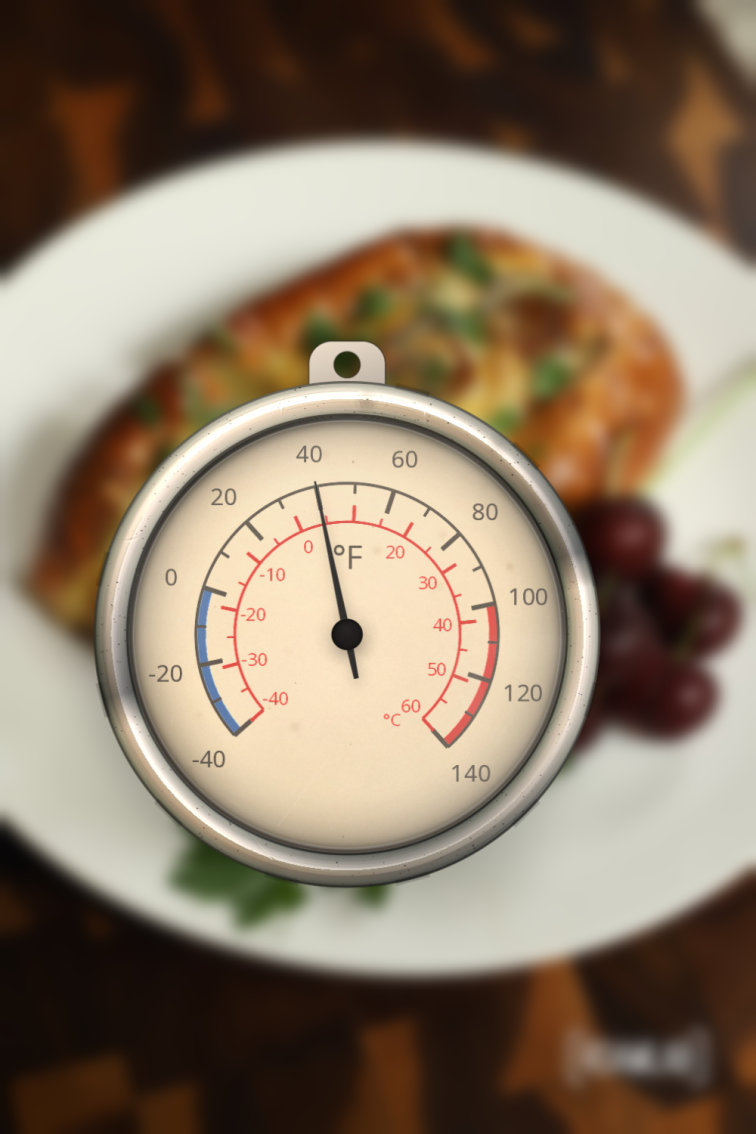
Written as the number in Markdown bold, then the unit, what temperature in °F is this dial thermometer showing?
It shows **40** °F
